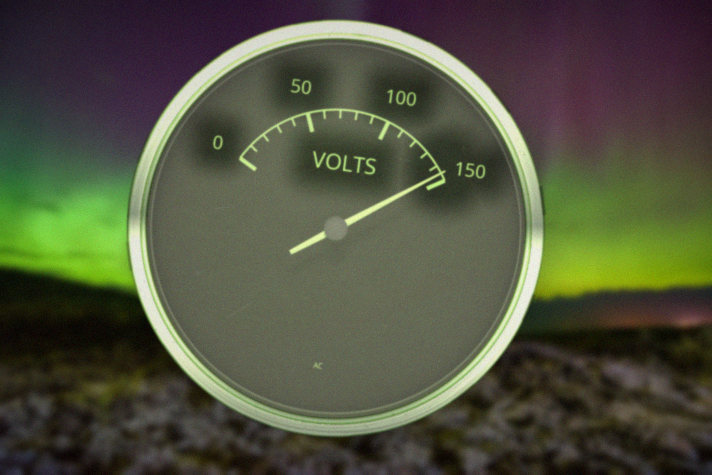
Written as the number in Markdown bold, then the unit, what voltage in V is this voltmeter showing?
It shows **145** V
